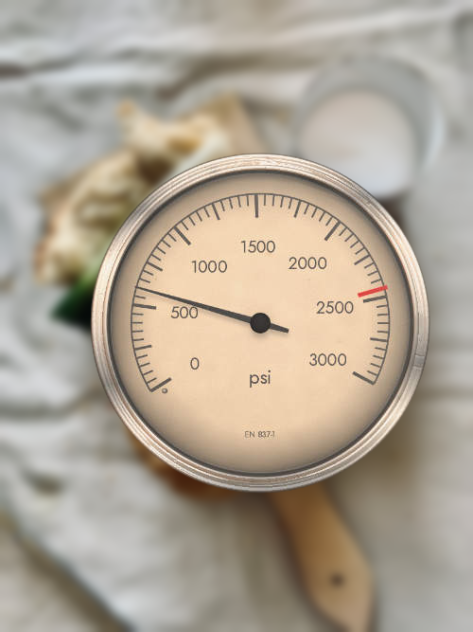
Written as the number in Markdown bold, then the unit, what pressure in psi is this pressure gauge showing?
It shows **600** psi
